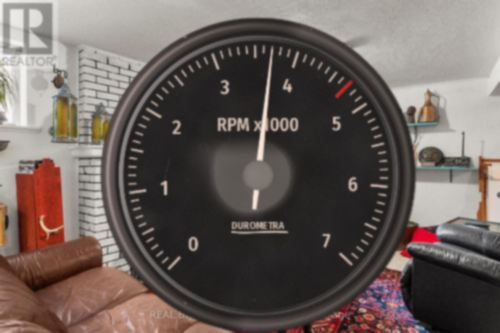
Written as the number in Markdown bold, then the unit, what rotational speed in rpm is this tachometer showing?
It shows **3700** rpm
